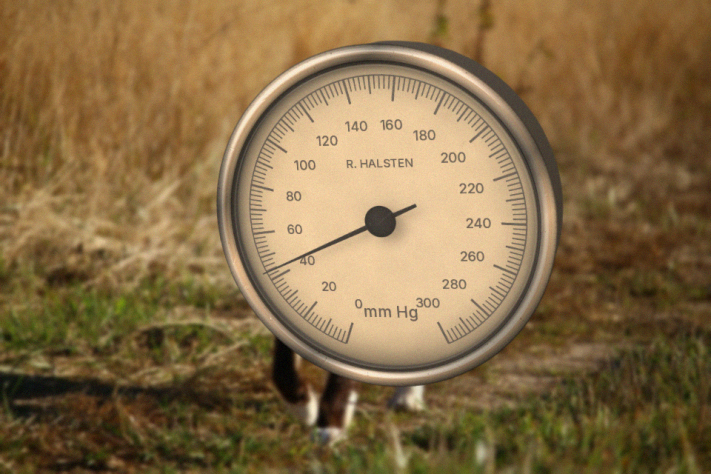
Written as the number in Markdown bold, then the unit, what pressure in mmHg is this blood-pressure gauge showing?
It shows **44** mmHg
